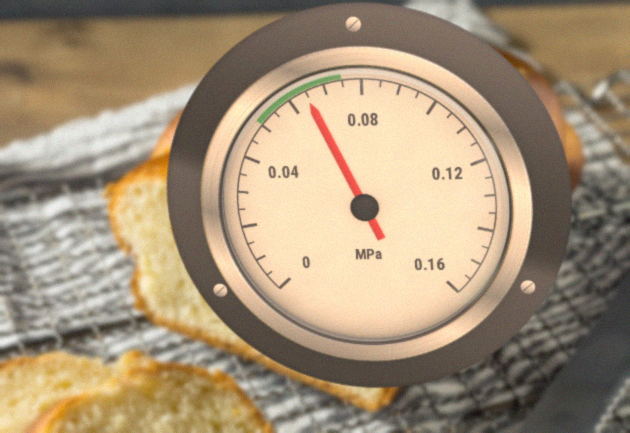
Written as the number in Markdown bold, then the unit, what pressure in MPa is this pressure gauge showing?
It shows **0.065** MPa
